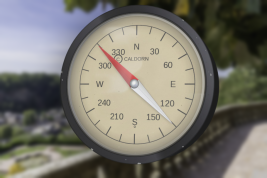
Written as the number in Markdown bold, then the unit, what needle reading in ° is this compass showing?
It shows **315** °
